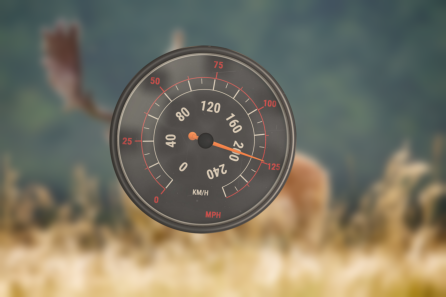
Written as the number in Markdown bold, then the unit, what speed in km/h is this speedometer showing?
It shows **200** km/h
